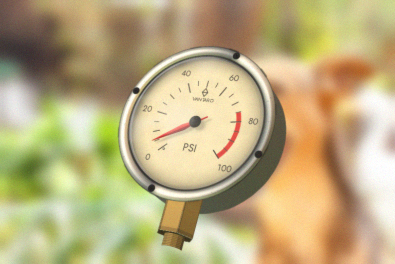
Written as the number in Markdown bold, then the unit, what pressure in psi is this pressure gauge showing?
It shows **5** psi
